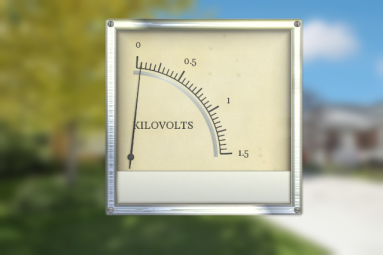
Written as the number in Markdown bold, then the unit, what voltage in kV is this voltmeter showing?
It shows **0.05** kV
